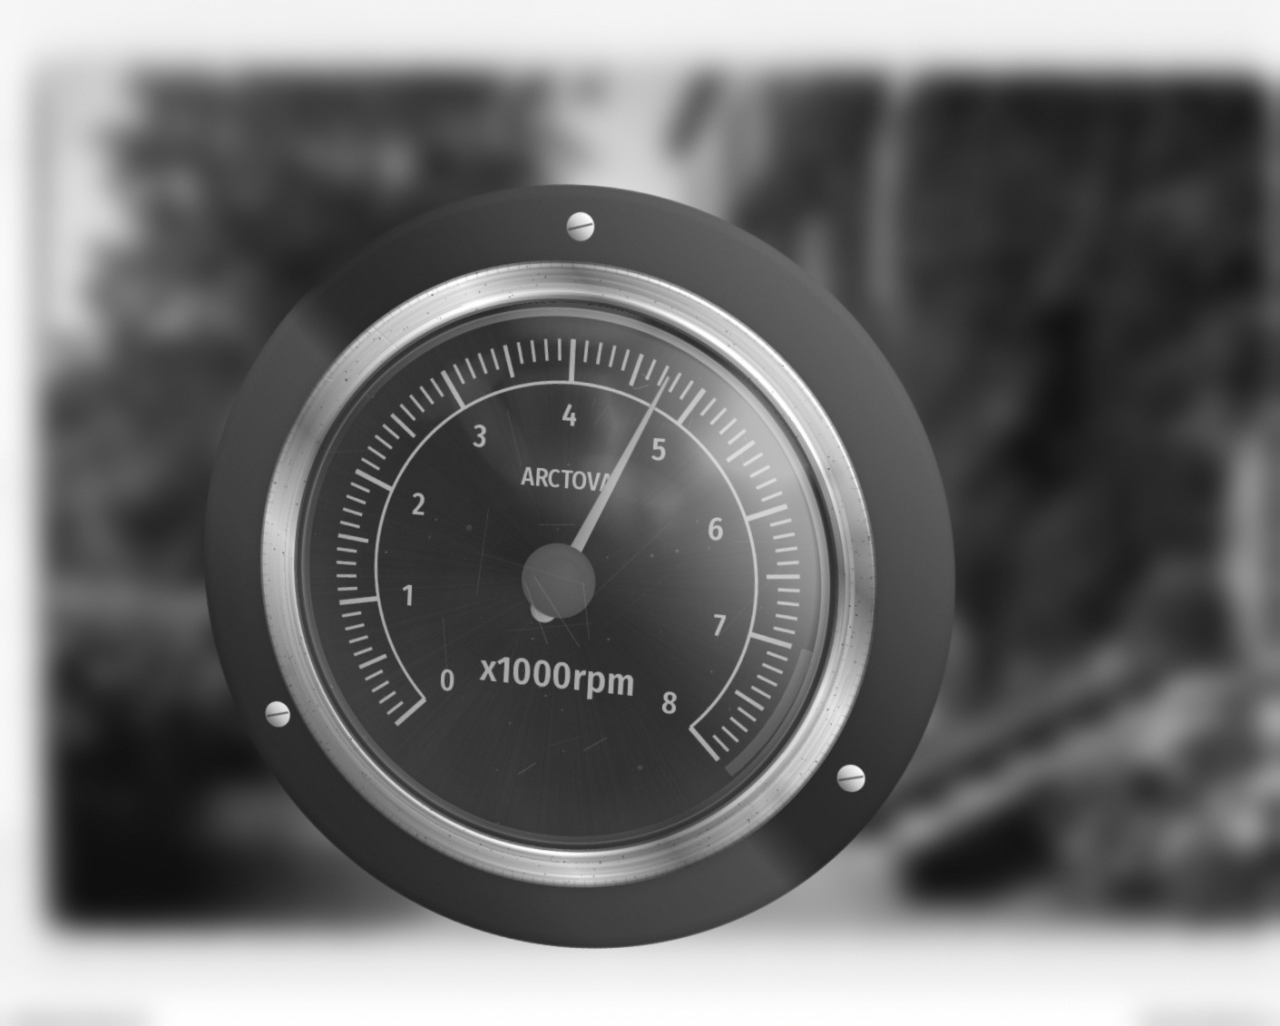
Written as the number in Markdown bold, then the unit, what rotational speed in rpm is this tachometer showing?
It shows **4750** rpm
